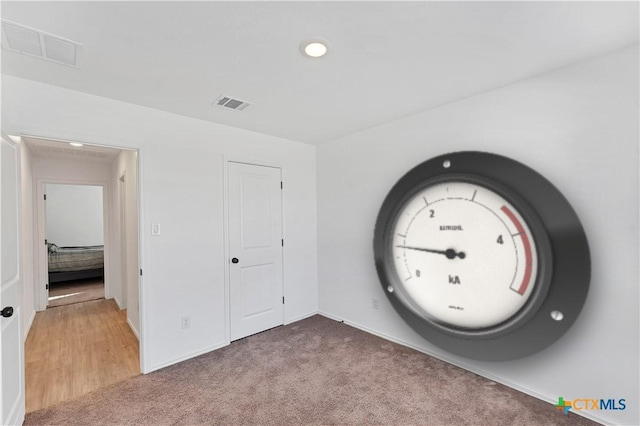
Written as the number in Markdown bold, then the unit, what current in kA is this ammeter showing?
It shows **0.75** kA
